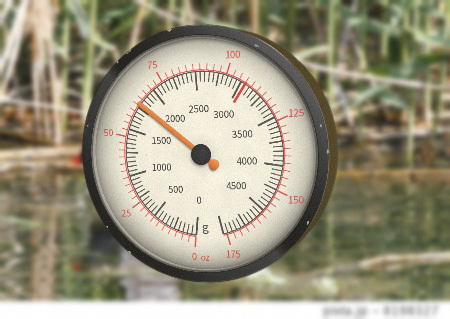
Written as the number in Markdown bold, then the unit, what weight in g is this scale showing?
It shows **1800** g
